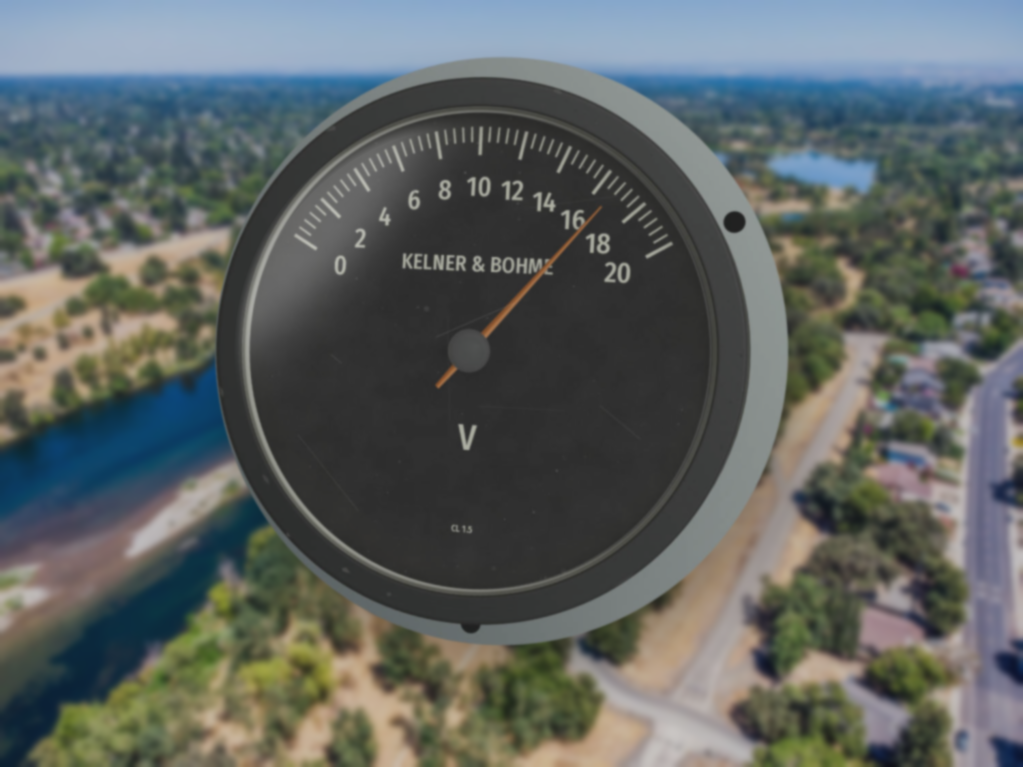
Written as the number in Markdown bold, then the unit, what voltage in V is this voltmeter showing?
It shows **16.8** V
